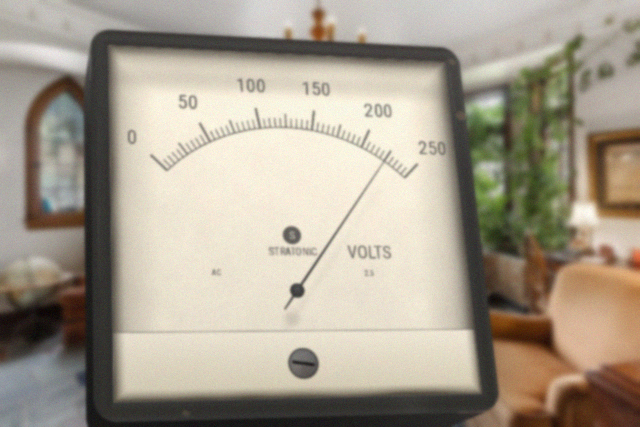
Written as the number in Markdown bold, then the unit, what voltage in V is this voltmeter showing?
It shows **225** V
